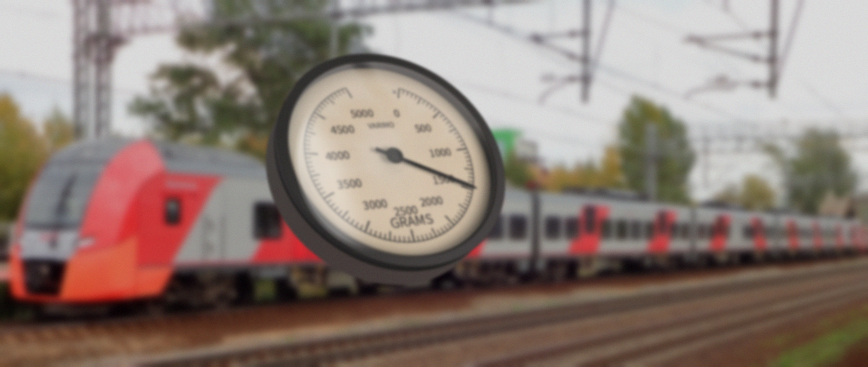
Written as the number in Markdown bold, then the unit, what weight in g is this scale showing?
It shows **1500** g
